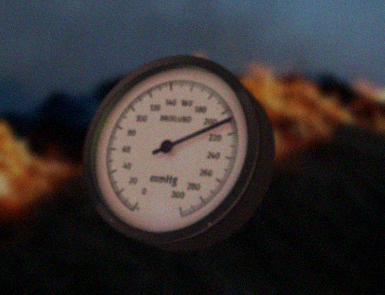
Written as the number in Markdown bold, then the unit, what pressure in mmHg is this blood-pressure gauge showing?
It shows **210** mmHg
